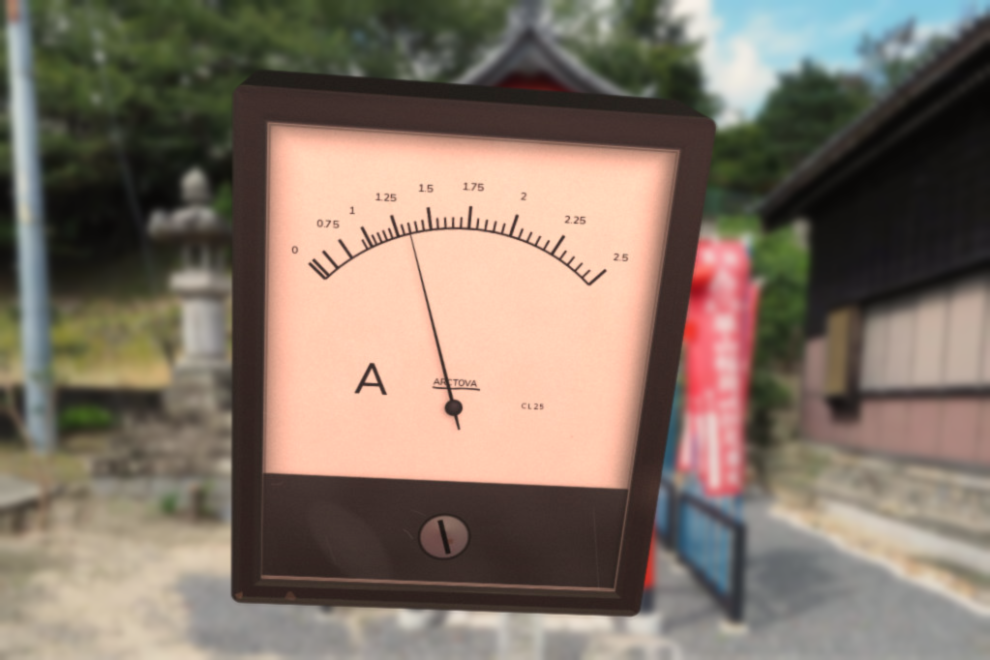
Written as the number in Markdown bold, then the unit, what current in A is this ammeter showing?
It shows **1.35** A
